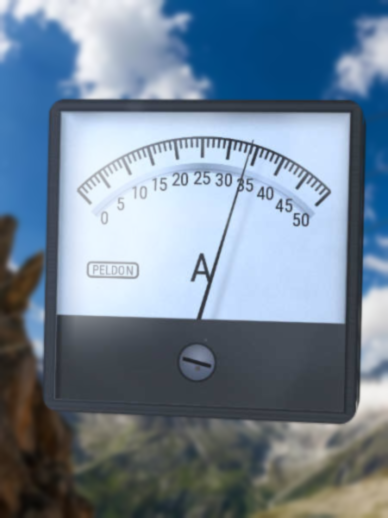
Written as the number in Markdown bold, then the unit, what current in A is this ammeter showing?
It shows **34** A
